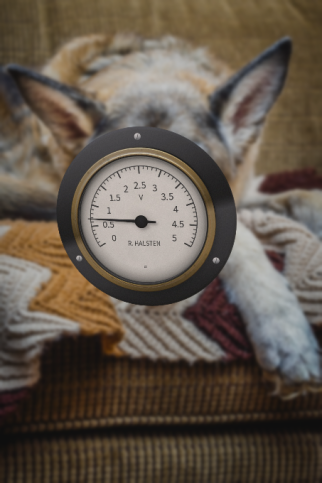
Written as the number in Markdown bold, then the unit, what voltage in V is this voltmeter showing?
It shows **0.7** V
